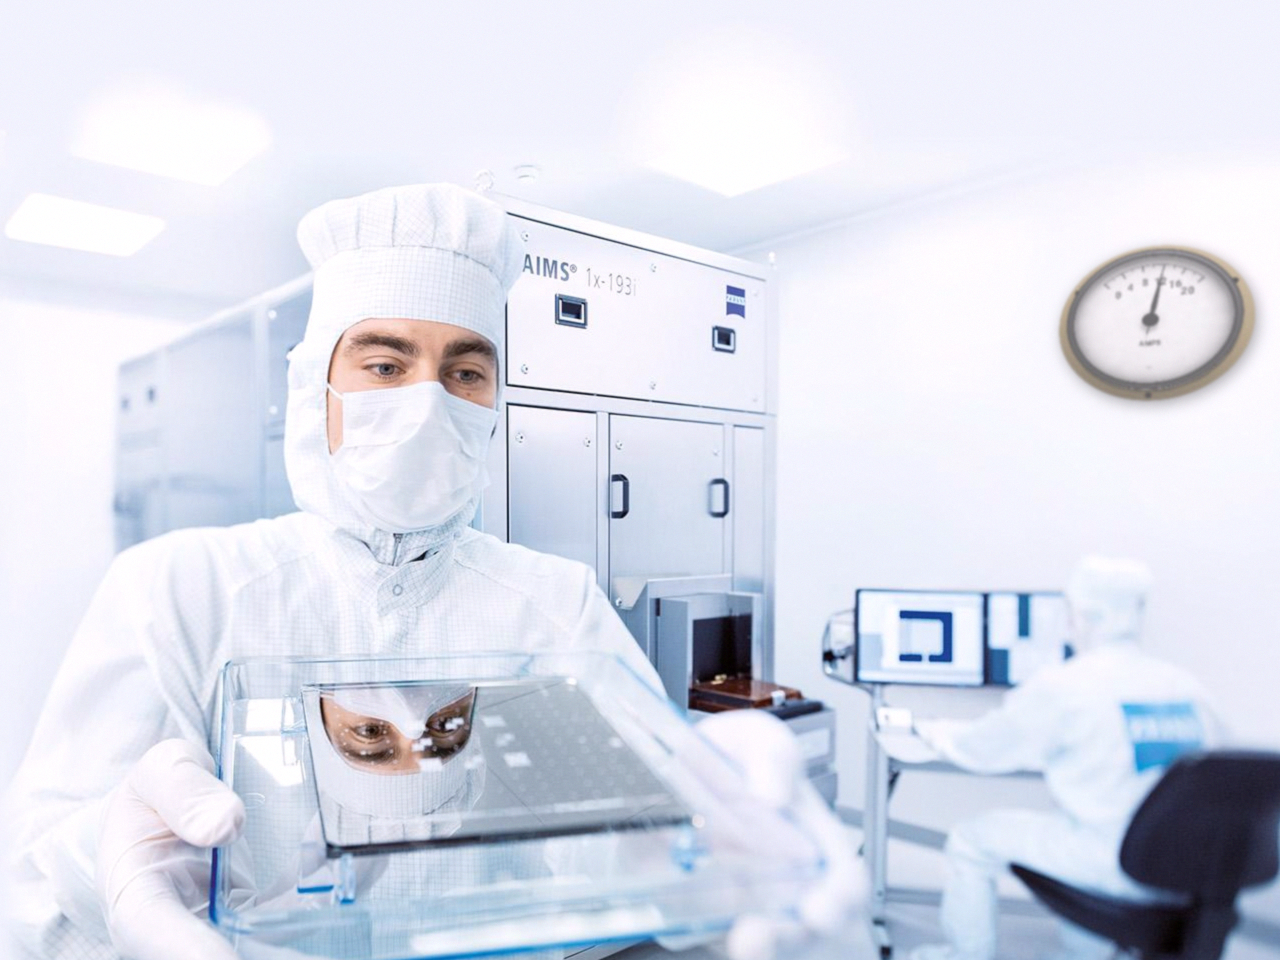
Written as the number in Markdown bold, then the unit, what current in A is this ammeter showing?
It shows **12** A
